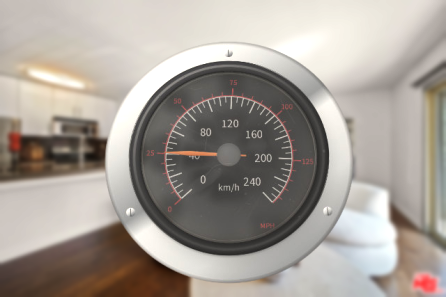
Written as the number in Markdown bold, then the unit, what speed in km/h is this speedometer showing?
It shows **40** km/h
